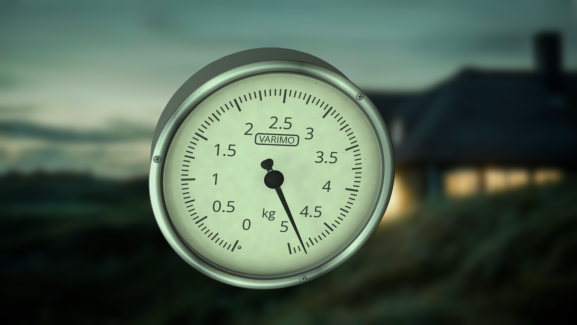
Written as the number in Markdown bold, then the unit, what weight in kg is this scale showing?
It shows **4.85** kg
